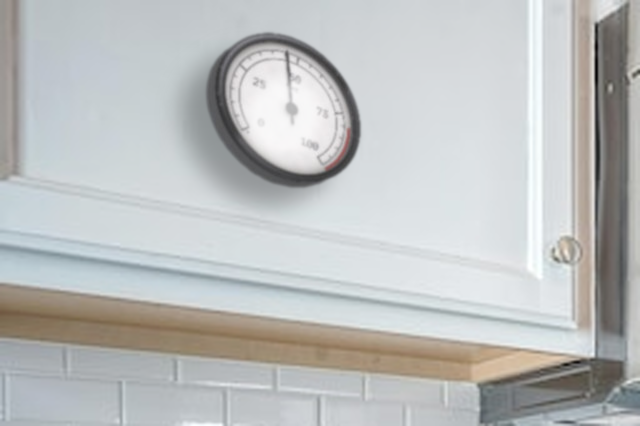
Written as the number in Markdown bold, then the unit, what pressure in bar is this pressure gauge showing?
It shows **45** bar
